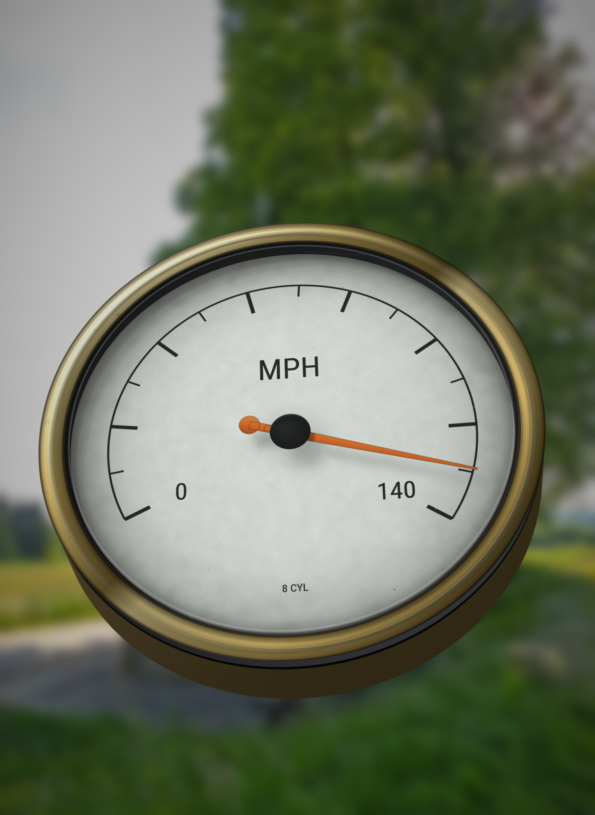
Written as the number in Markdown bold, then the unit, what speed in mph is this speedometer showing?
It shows **130** mph
